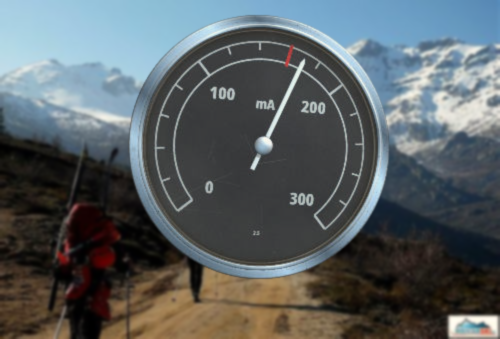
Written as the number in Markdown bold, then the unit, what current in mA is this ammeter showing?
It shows **170** mA
